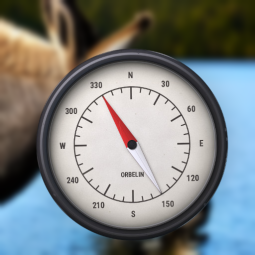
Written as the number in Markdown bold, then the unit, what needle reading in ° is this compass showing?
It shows **330** °
